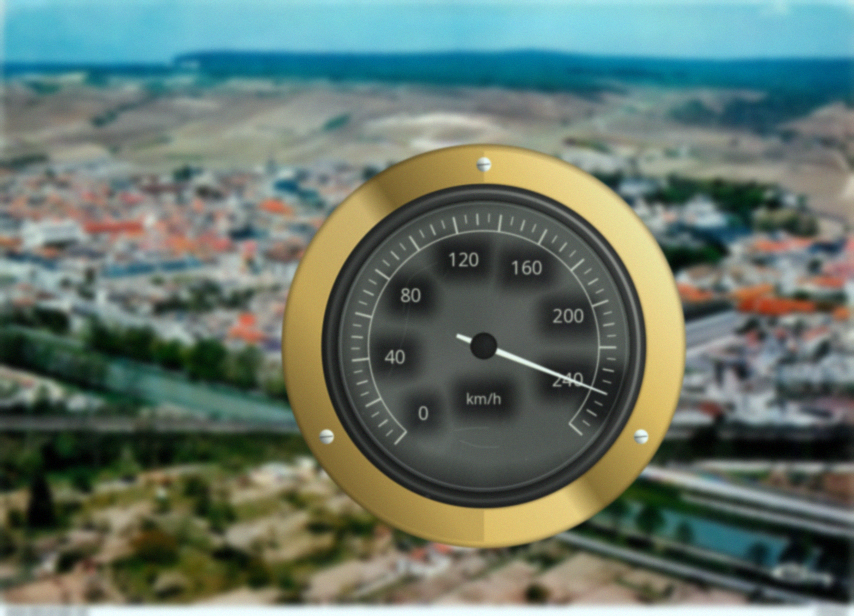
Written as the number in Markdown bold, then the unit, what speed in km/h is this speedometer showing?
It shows **240** km/h
